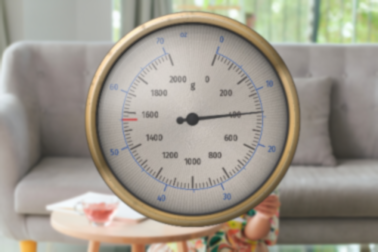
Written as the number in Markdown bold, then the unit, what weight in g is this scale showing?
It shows **400** g
